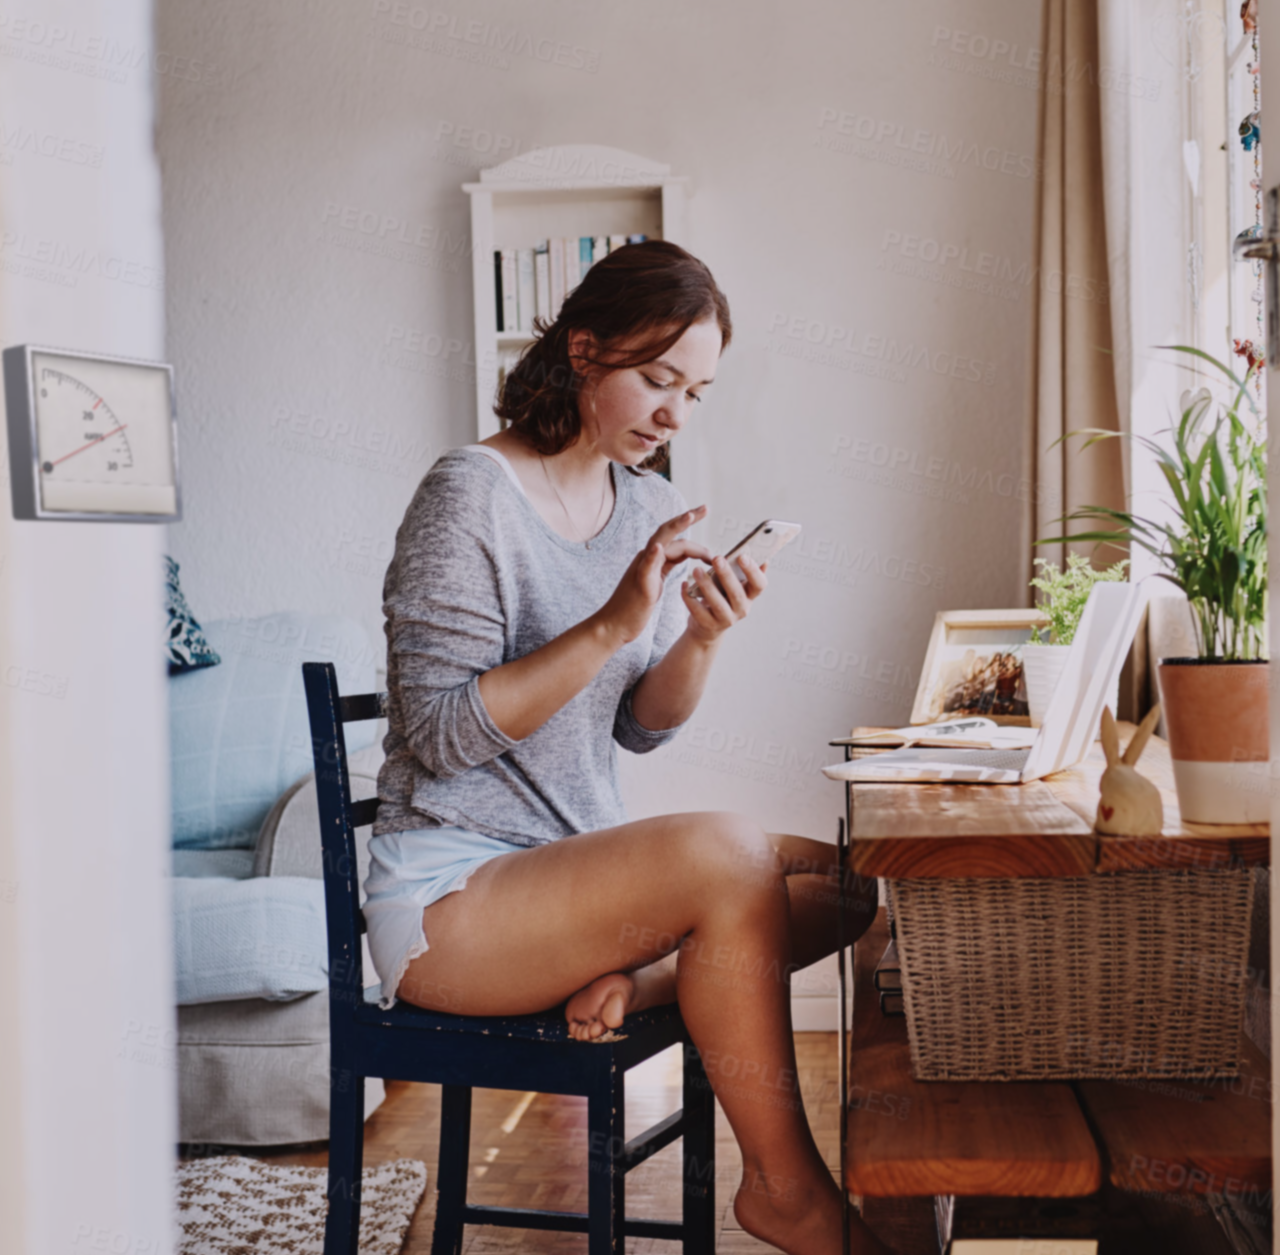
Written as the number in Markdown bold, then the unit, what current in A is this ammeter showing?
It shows **25** A
